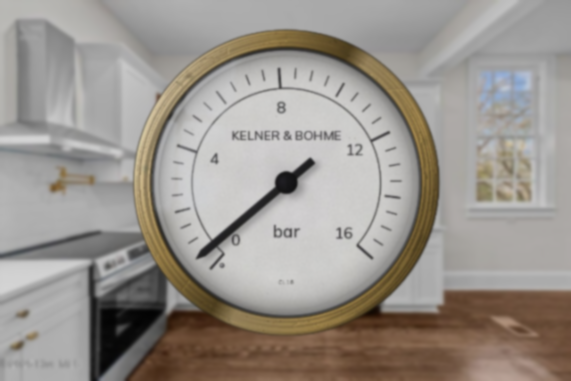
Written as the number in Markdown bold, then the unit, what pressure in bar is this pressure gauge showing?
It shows **0.5** bar
